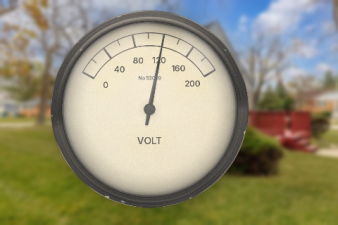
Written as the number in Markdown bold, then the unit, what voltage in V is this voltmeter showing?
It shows **120** V
